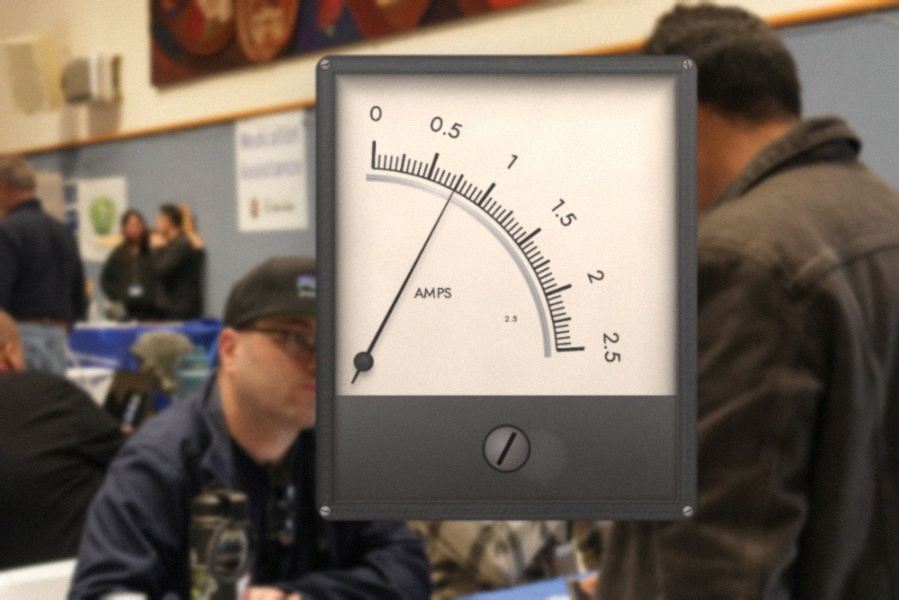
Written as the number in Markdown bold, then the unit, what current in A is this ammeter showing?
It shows **0.75** A
